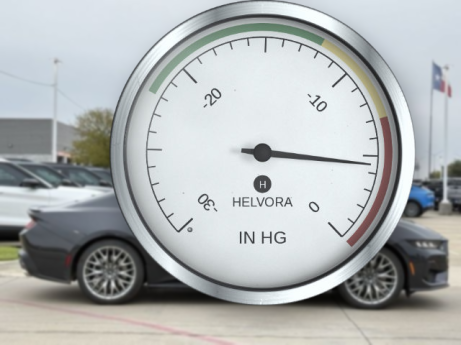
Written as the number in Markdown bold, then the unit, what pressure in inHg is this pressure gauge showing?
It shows **-4.5** inHg
